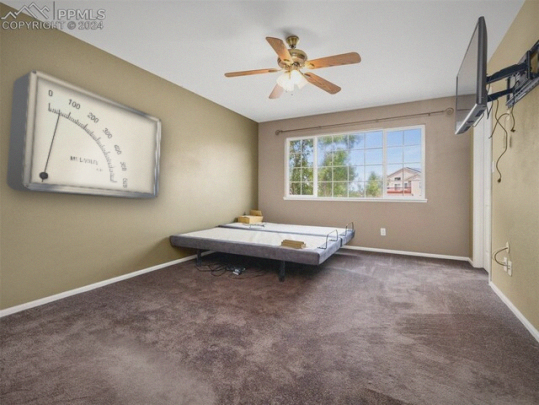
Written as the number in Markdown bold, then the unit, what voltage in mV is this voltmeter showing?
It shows **50** mV
